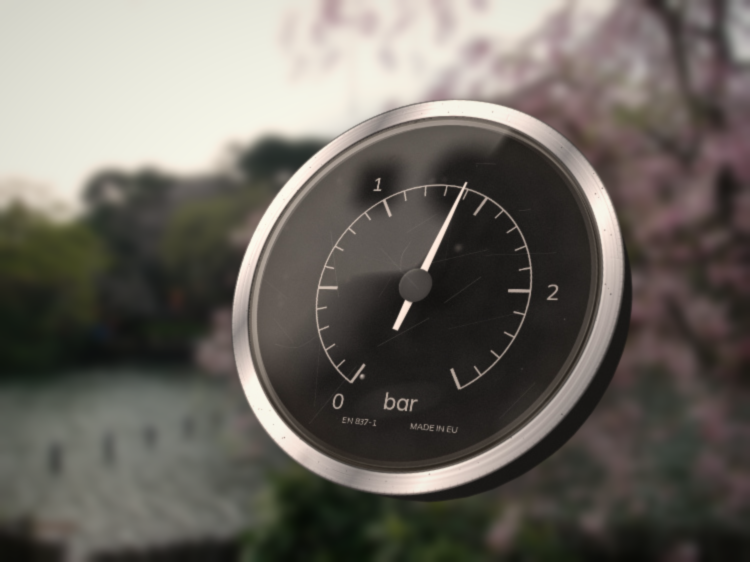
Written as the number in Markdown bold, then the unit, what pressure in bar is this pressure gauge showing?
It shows **1.4** bar
